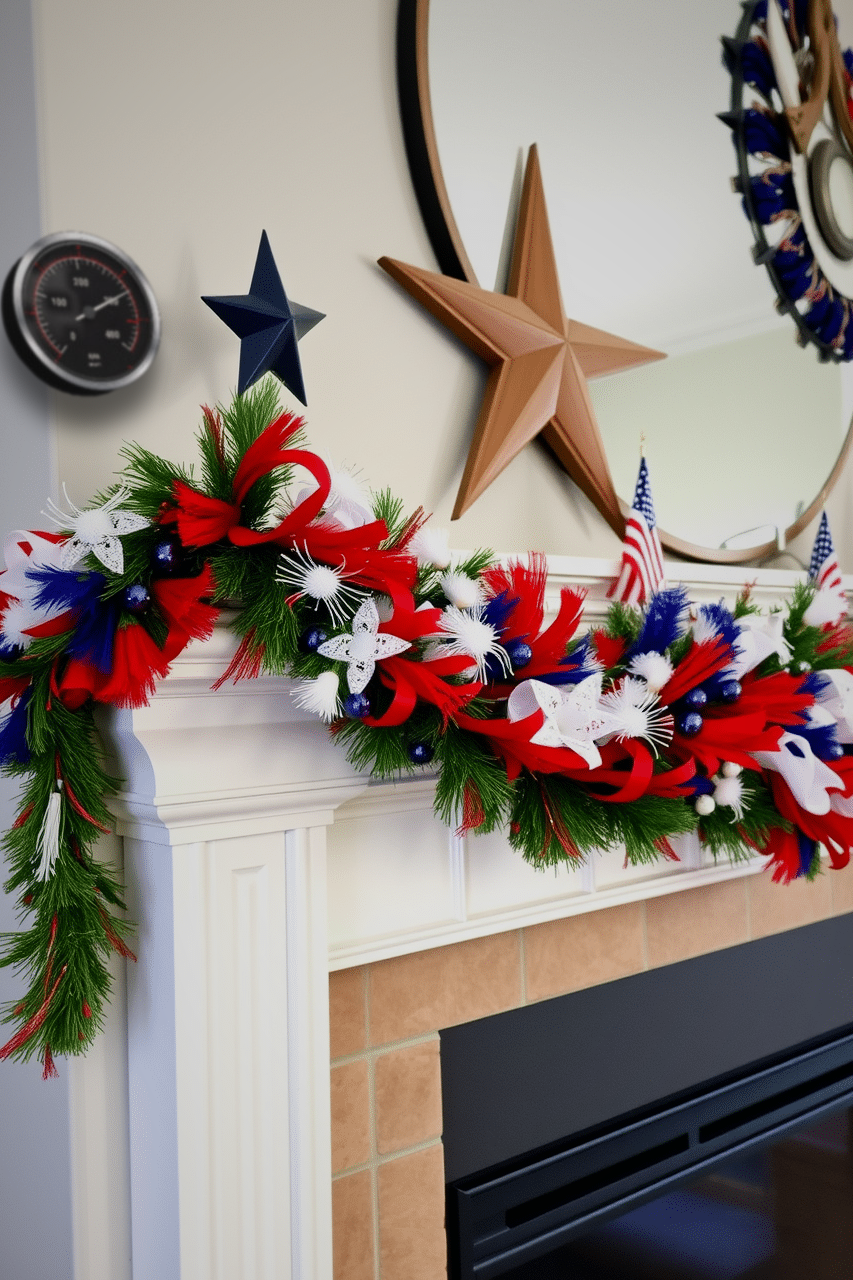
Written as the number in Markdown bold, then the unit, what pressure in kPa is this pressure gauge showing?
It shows **300** kPa
